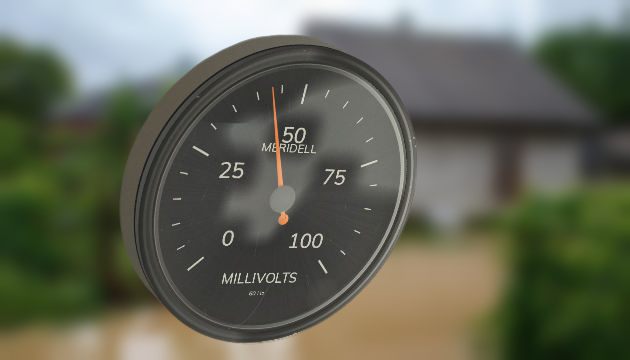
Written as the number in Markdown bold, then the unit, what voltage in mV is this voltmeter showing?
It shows **42.5** mV
